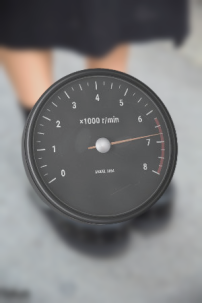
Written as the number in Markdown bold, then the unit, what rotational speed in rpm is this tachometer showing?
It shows **6750** rpm
